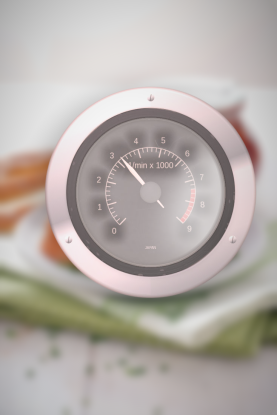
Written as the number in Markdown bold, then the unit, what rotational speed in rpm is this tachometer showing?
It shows **3200** rpm
